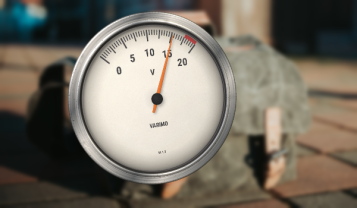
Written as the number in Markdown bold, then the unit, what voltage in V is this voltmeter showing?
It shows **15** V
